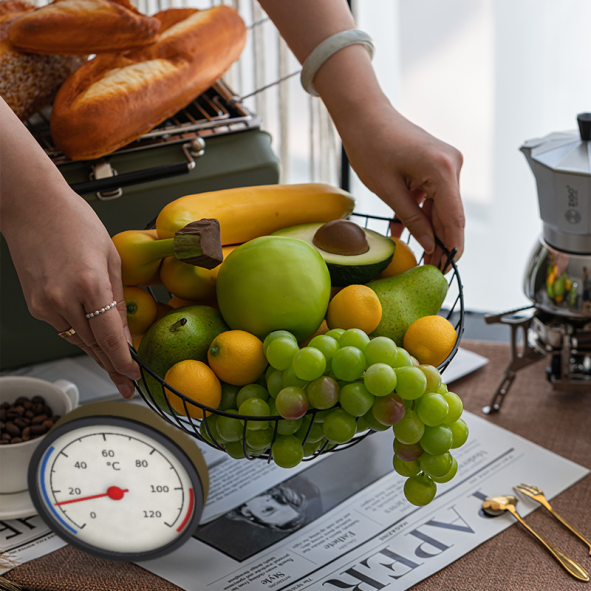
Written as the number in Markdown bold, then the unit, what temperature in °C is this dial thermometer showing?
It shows **15** °C
